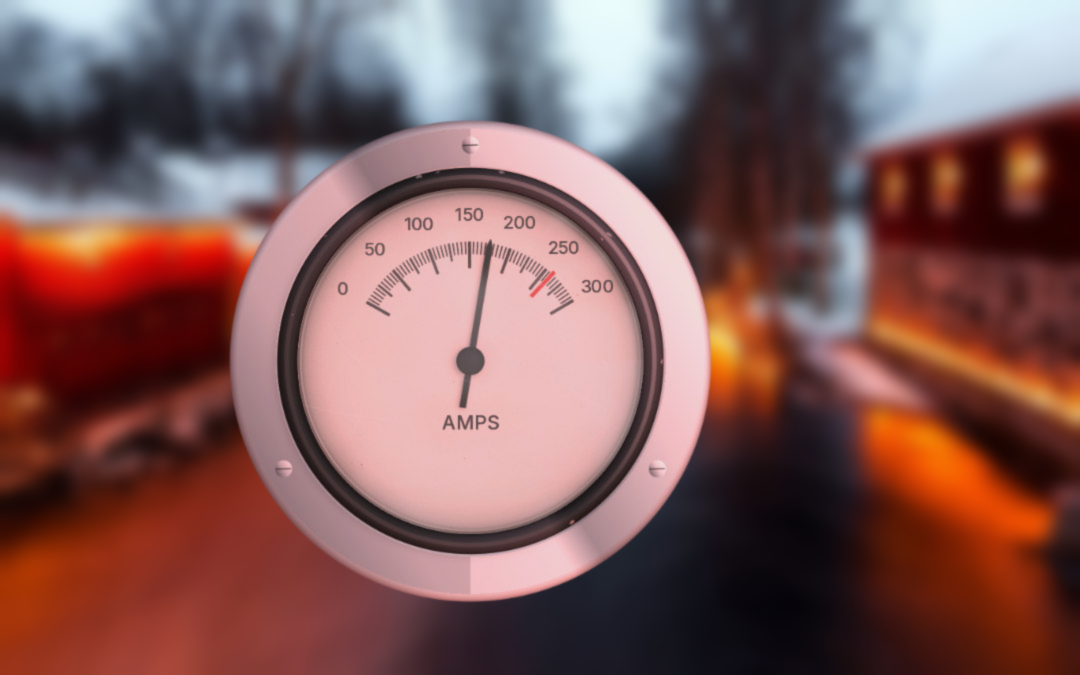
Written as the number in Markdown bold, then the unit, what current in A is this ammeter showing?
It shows **175** A
